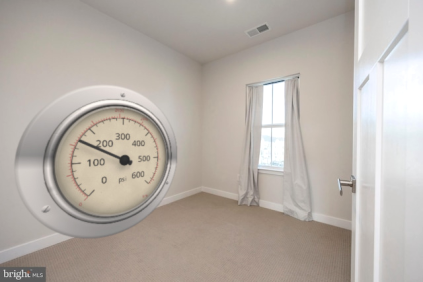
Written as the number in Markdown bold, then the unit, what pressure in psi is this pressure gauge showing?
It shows **160** psi
